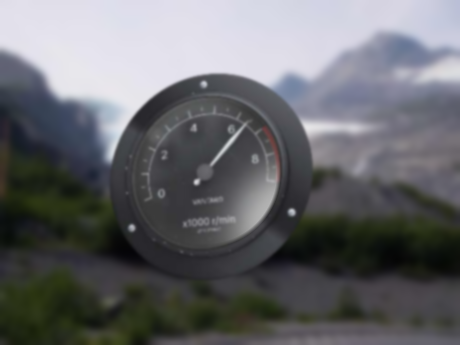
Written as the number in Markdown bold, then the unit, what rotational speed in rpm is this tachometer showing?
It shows **6500** rpm
